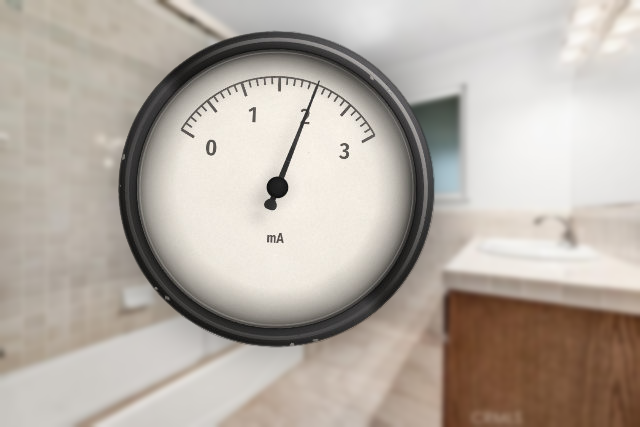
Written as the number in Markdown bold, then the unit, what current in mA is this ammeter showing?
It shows **2** mA
